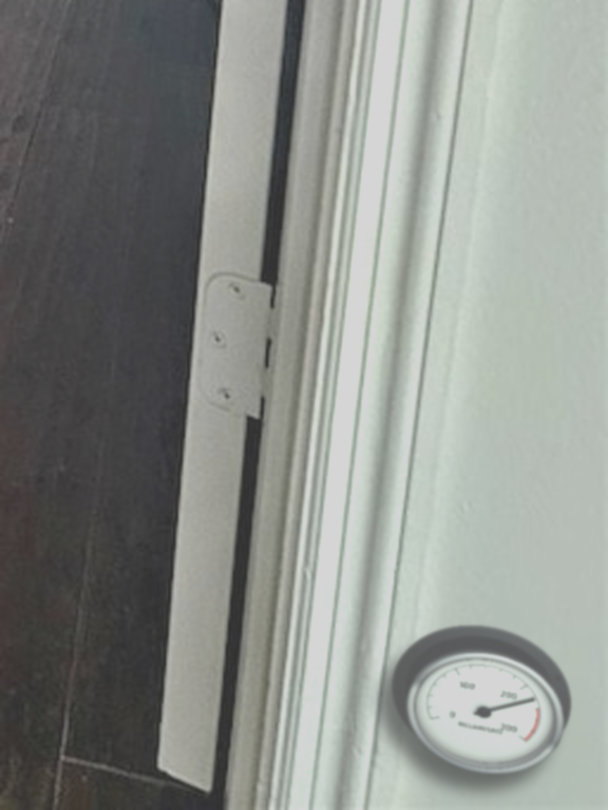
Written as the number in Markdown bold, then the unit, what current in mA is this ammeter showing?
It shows **220** mA
